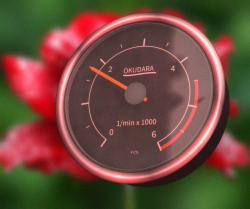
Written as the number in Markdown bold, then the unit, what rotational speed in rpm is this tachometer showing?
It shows **1750** rpm
